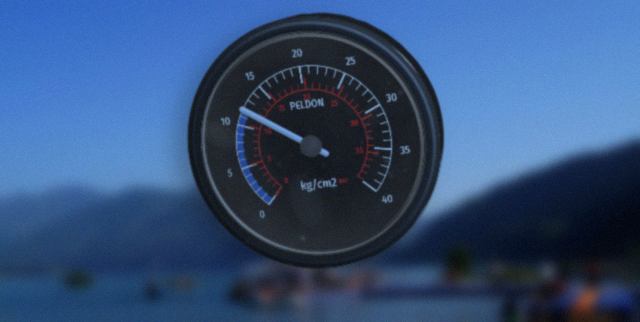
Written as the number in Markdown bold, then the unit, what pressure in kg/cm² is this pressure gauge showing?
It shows **12** kg/cm²
